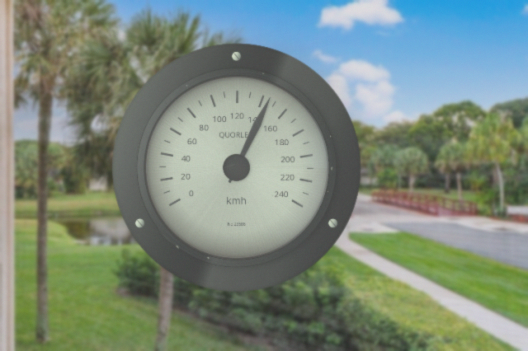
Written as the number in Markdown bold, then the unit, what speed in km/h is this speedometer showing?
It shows **145** km/h
